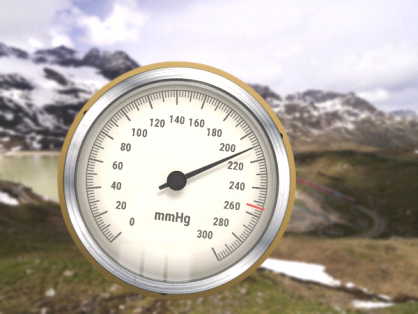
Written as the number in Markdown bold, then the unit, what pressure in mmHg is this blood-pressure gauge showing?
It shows **210** mmHg
